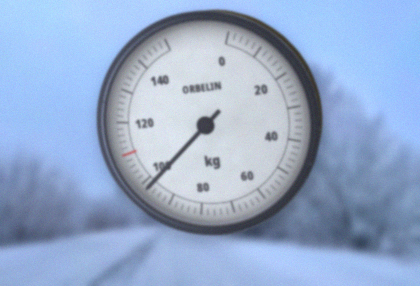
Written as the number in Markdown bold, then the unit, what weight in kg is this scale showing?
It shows **98** kg
